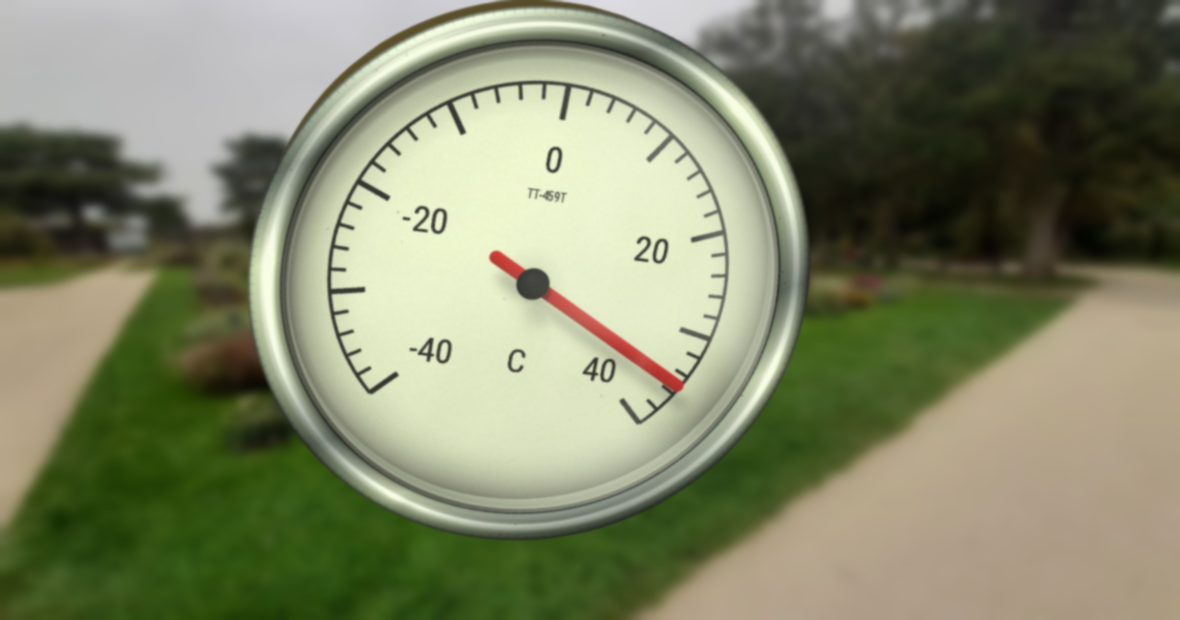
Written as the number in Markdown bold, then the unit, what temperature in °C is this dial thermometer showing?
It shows **35** °C
